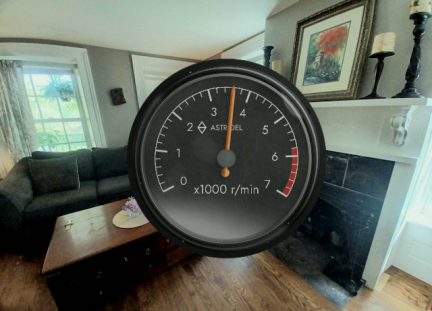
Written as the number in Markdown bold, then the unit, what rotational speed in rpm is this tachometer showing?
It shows **3600** rpm
